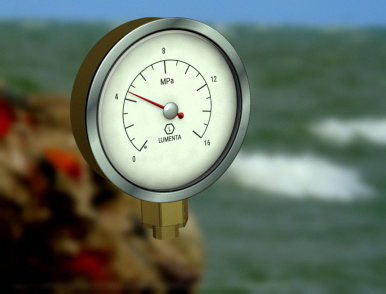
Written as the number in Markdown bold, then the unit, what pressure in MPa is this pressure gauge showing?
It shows **4.5** MPa
